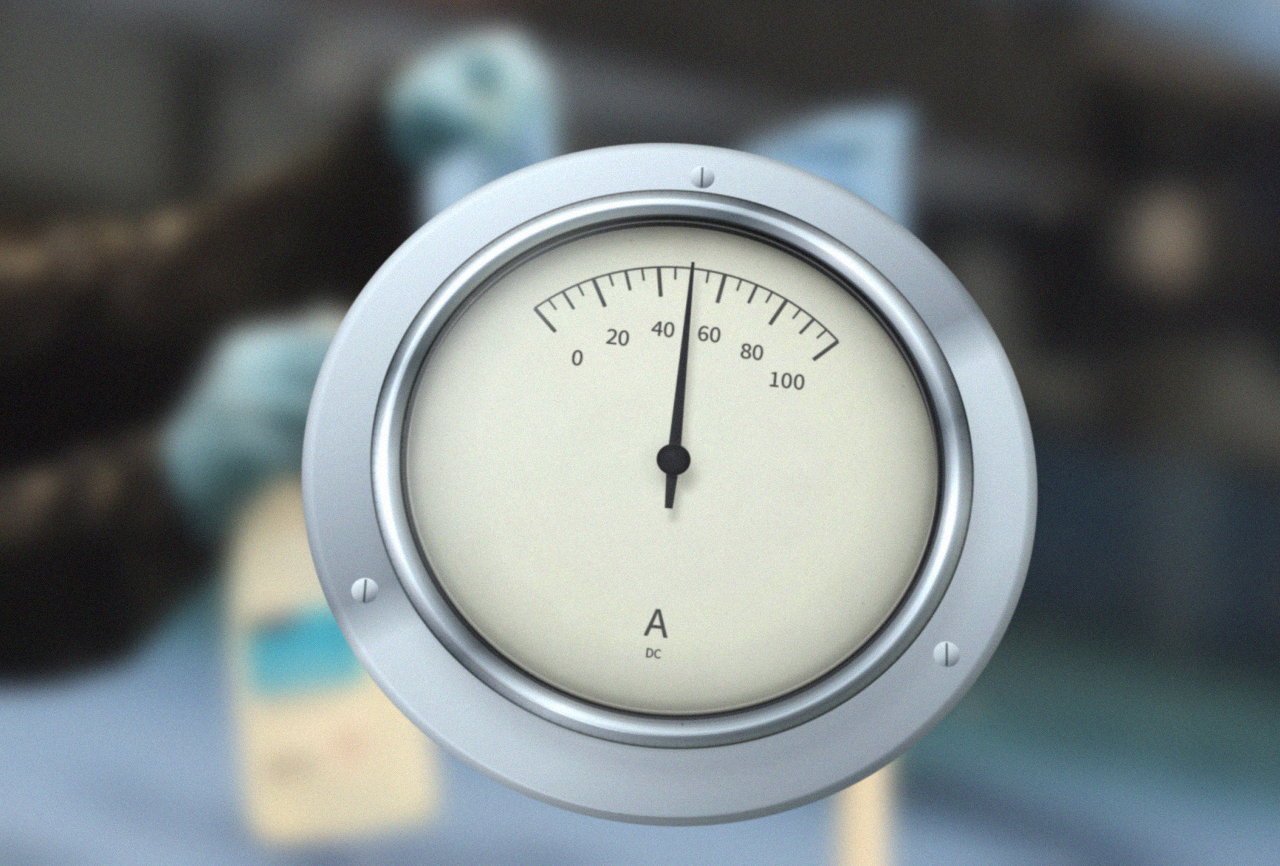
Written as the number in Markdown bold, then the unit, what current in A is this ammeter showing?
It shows **50** A
